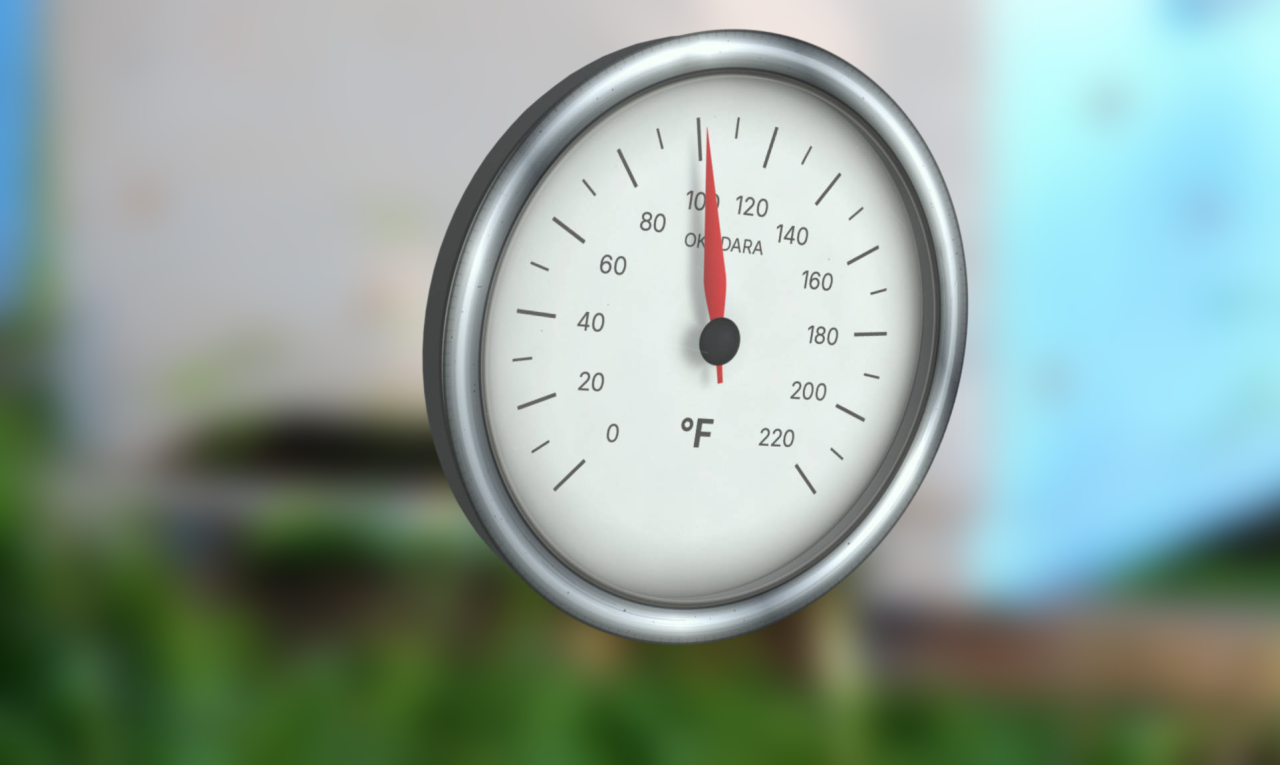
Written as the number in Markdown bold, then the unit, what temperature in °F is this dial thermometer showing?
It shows **100** °F
